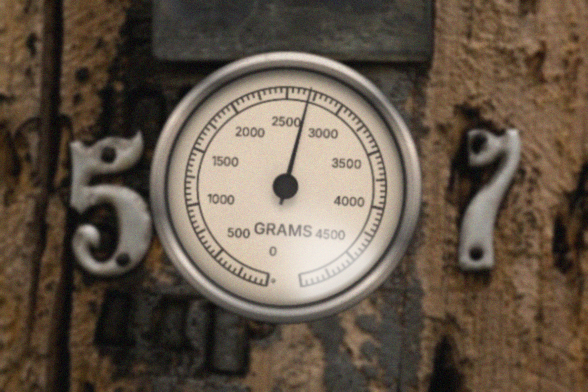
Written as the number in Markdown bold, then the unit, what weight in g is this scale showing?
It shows **2700** g
